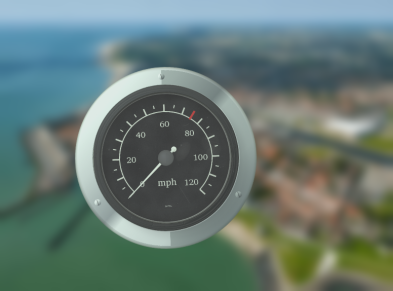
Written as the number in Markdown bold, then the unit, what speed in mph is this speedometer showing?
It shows **0** mph
